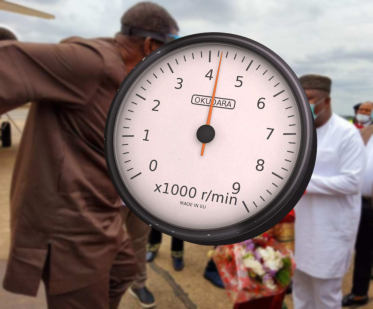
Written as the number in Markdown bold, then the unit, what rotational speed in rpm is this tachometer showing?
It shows **4300** rpm
